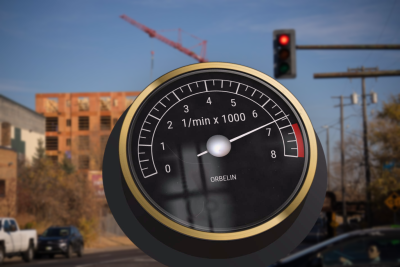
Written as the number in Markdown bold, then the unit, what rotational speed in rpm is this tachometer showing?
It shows **6750** rpm
